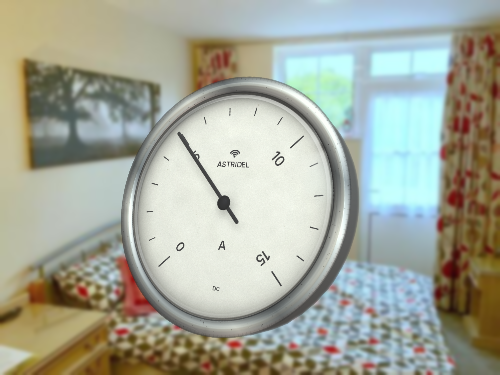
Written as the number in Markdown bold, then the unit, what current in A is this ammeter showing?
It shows **5** A
